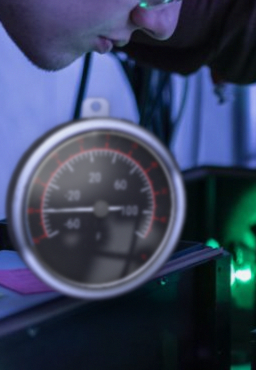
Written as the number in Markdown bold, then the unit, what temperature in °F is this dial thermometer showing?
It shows **-40** °F
